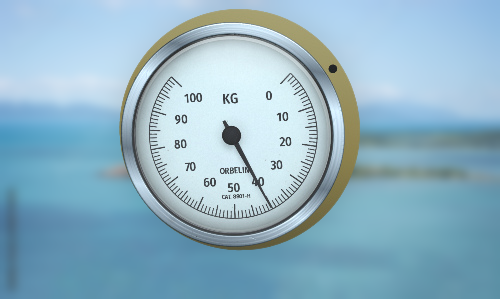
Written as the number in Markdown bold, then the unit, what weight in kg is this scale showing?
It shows **40** kg
